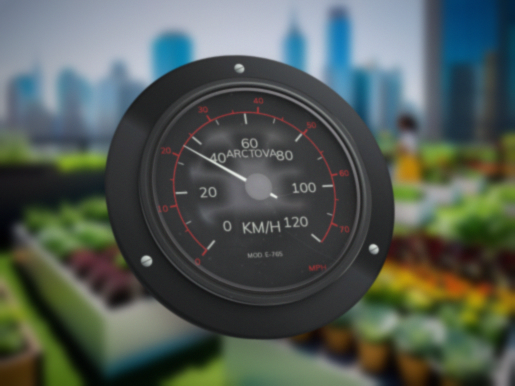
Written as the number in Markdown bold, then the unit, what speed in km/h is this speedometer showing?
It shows **35** km/h
